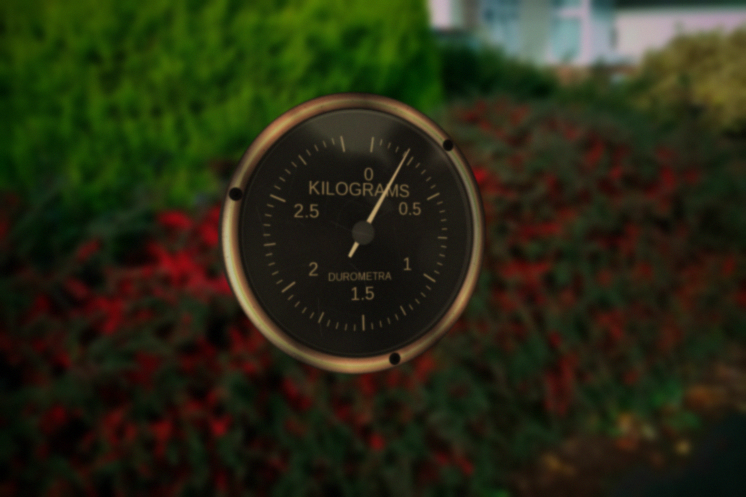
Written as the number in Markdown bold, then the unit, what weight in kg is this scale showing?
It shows **0.2** kg
